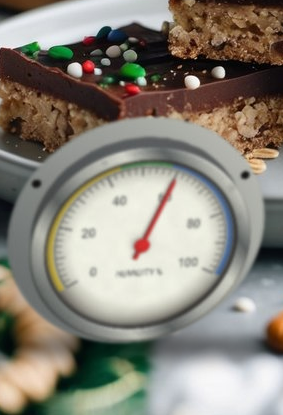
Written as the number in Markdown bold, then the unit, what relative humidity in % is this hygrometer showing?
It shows **60** %
